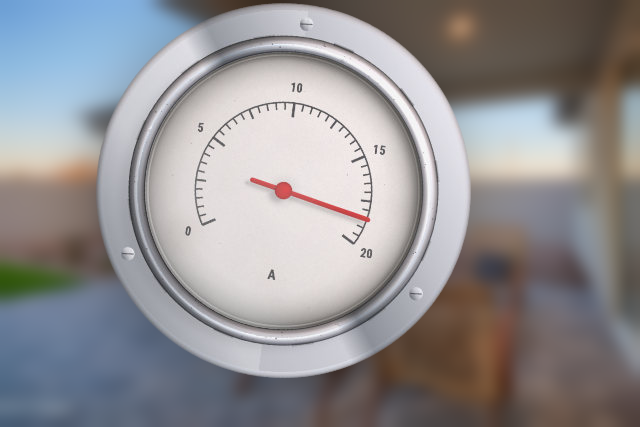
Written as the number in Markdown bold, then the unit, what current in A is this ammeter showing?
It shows **18.5** A
